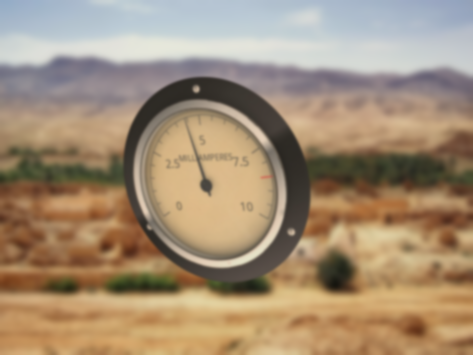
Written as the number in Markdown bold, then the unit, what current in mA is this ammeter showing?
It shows **4.5** mA
